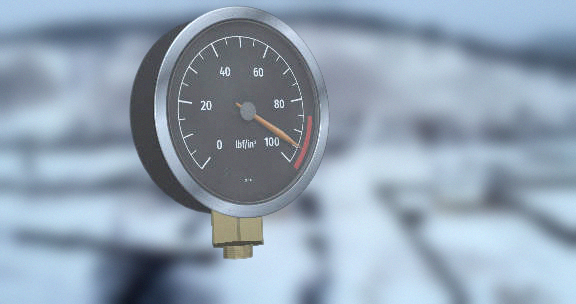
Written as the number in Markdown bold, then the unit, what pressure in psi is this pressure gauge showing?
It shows **95** psi
